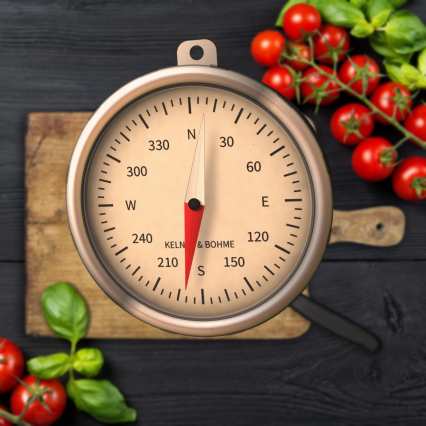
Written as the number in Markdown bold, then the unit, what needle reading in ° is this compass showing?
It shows **190** °
